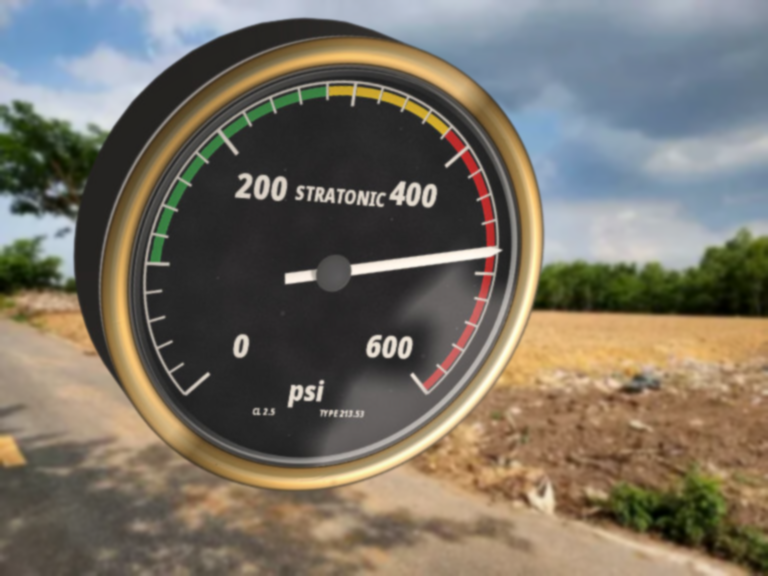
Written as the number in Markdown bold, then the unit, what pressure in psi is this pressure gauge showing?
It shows **480** psi
